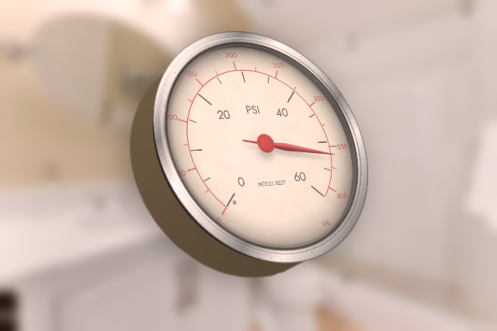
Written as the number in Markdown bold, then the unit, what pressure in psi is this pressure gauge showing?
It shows **52.5** psi
